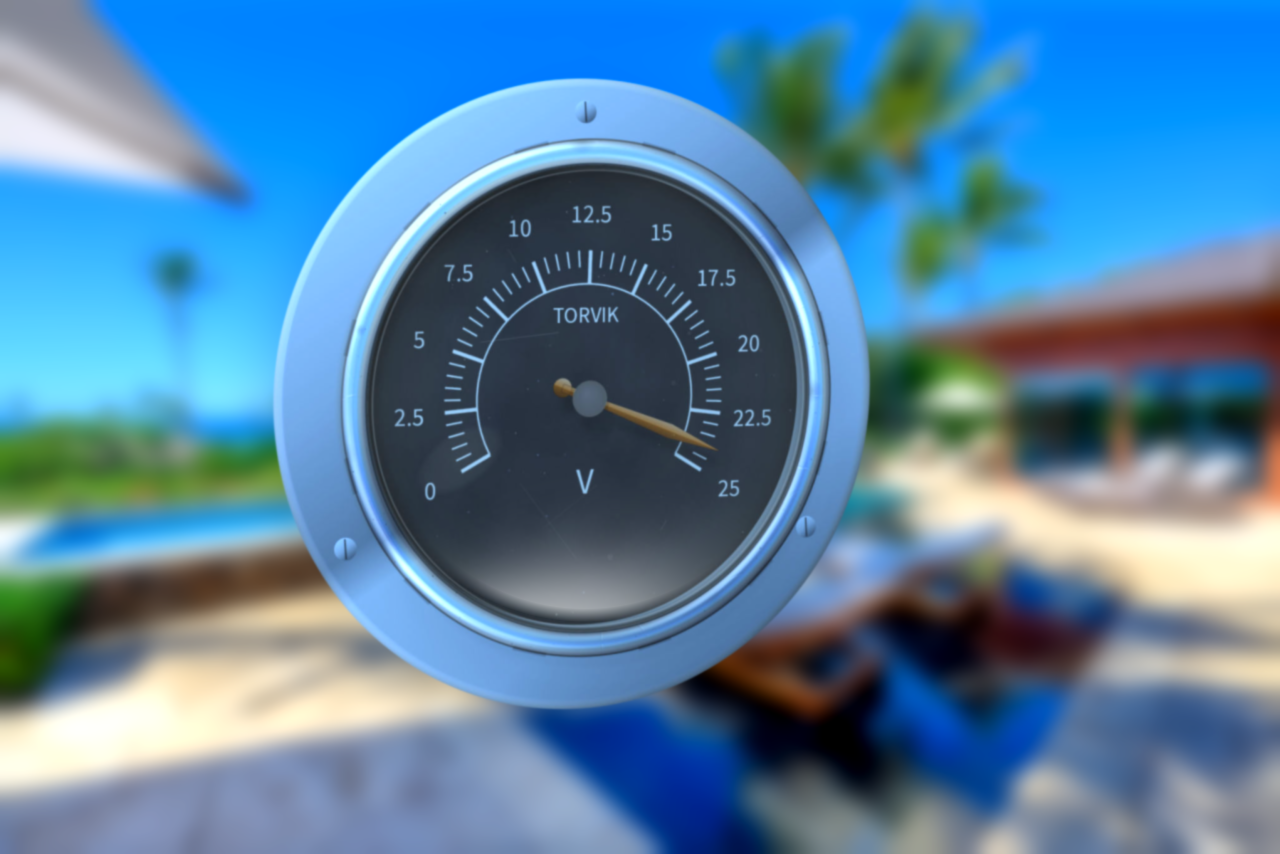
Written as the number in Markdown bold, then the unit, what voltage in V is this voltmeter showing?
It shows **24** V
